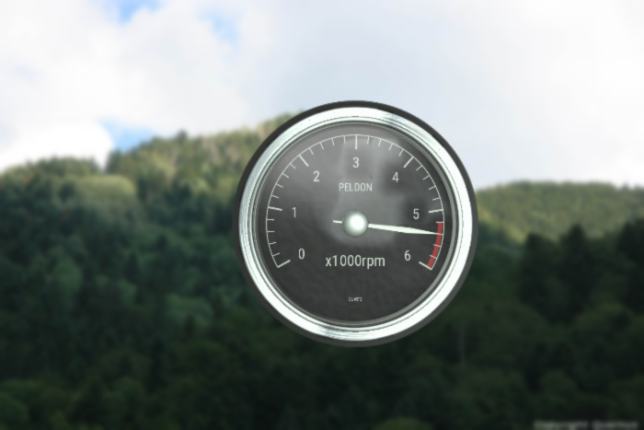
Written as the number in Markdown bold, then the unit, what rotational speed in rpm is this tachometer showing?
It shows **5400** rpm
